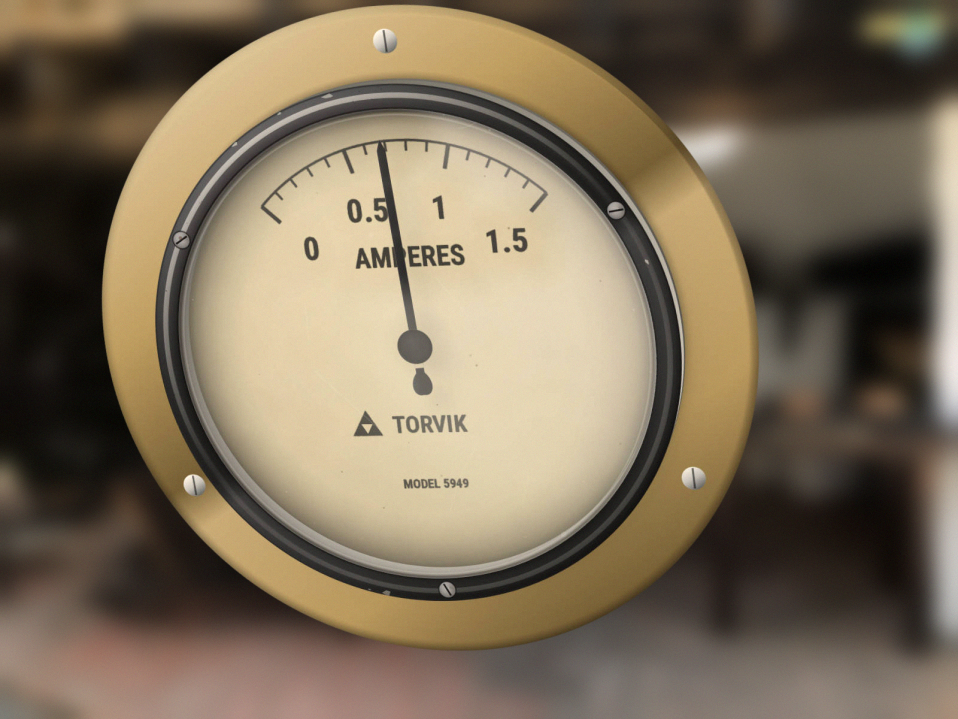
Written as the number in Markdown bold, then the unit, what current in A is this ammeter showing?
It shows **0.7** A
